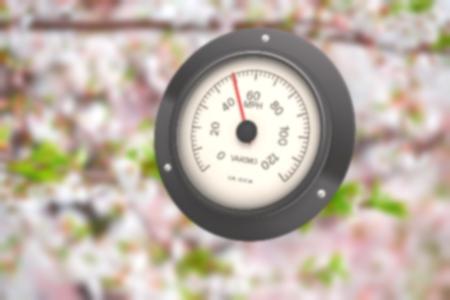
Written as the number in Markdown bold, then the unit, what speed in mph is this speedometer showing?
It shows **50** mph
